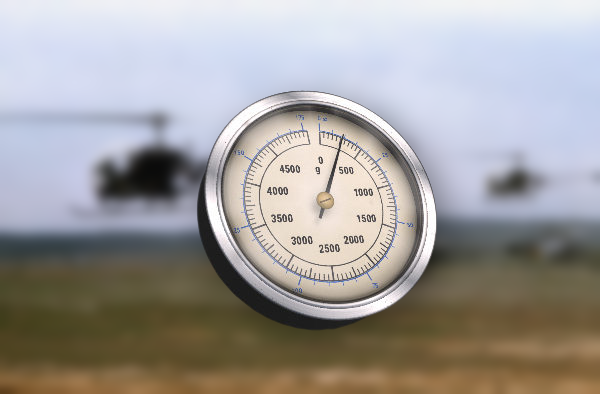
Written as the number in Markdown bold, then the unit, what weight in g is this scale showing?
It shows **250** g
